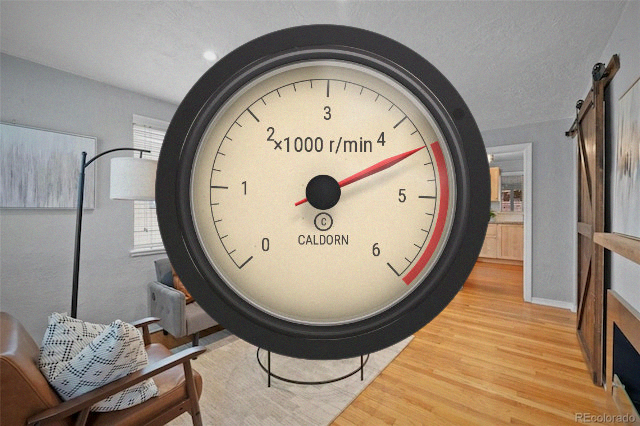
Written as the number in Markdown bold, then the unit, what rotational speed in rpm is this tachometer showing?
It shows **4400** rpm
